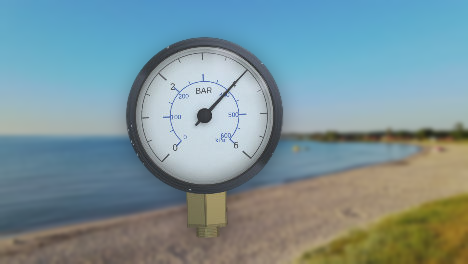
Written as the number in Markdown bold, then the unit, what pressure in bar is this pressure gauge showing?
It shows **4** bar
